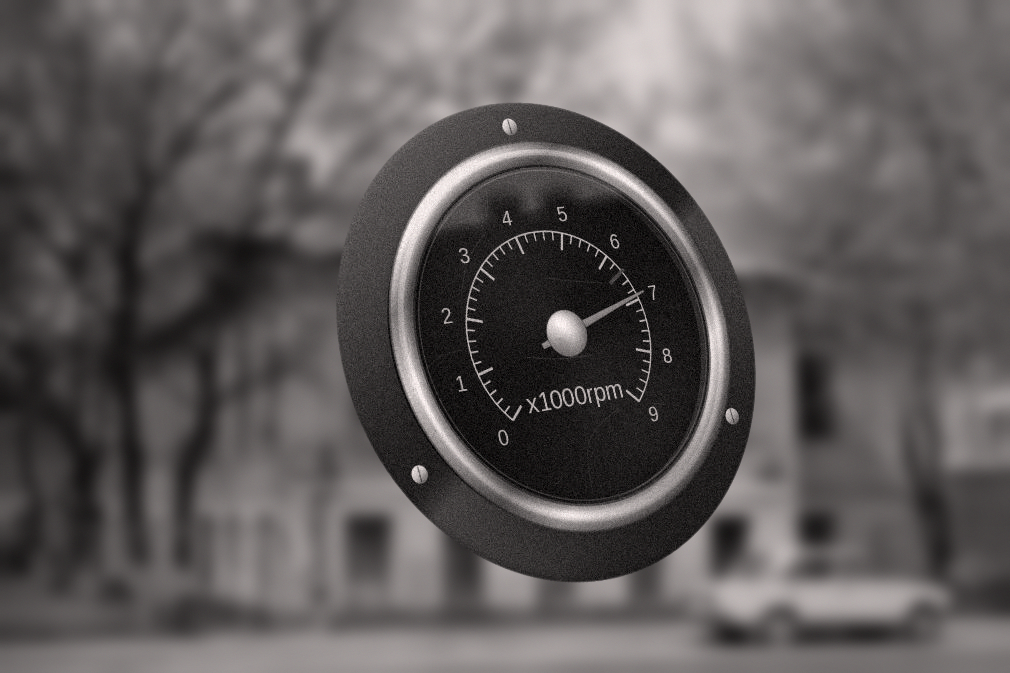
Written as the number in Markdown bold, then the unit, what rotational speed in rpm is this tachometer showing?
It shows **6900** rpm
